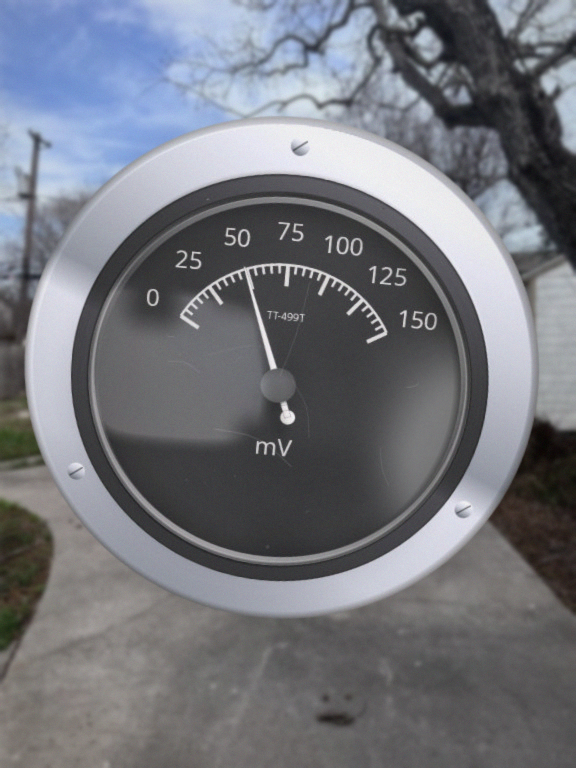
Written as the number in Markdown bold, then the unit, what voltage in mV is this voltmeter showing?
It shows **50** mV
